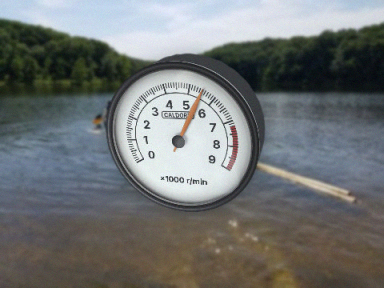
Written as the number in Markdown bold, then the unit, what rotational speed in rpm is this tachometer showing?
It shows **5500** rpm
